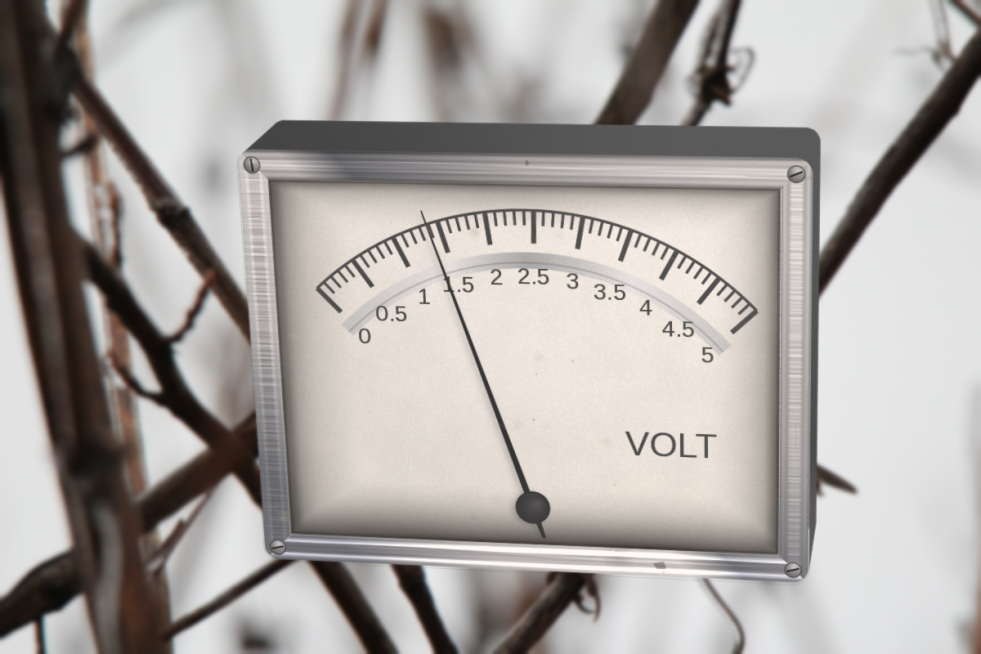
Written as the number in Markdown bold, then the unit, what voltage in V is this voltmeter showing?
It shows **1.4** V
